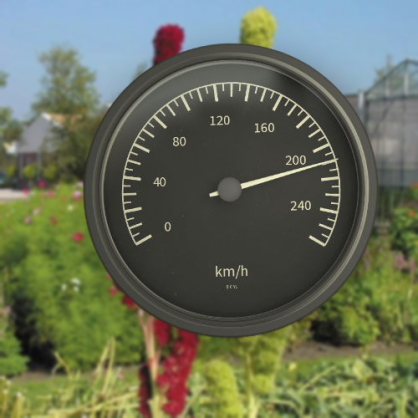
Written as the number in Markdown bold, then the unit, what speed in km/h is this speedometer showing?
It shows **210** km/h
